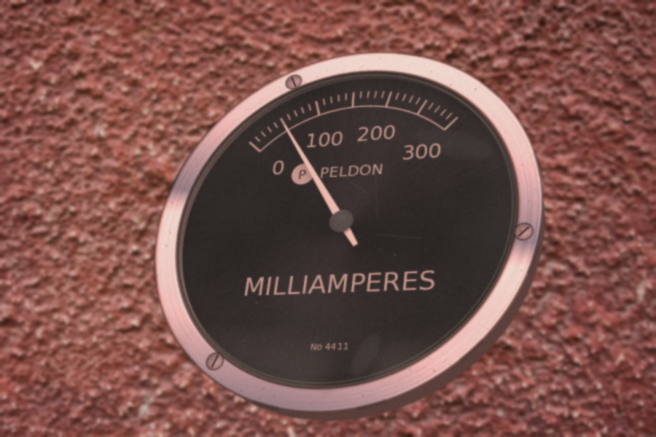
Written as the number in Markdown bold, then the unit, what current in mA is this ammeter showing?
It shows **50** mA
